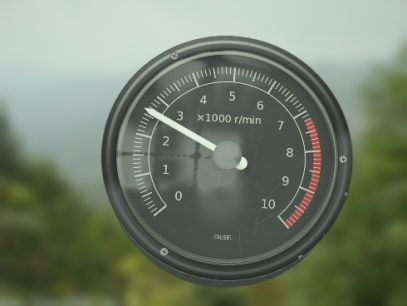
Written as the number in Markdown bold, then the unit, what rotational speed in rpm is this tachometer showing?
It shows **2600** rpm
